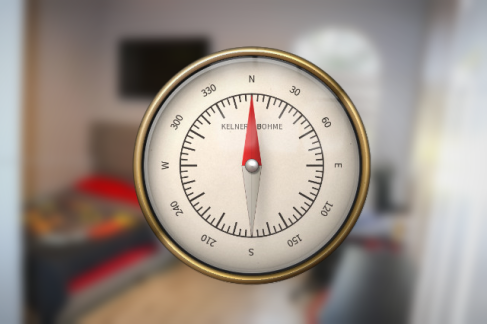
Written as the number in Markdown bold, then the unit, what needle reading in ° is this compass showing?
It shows **0** °
